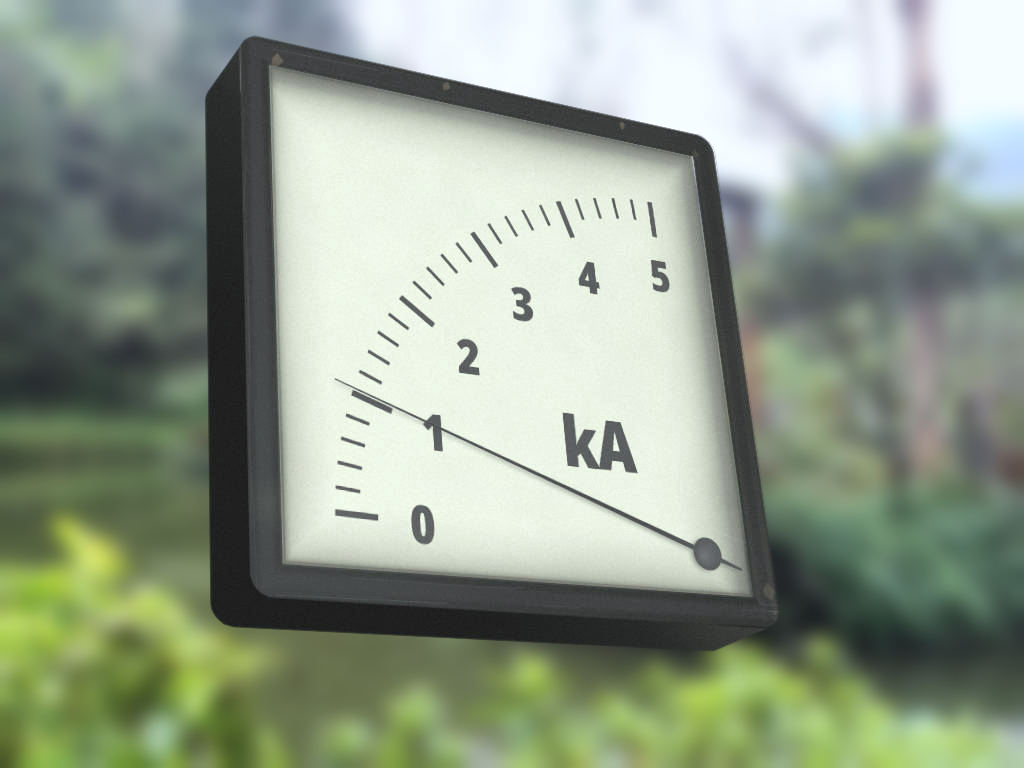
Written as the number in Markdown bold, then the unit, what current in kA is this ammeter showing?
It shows **1** kA
